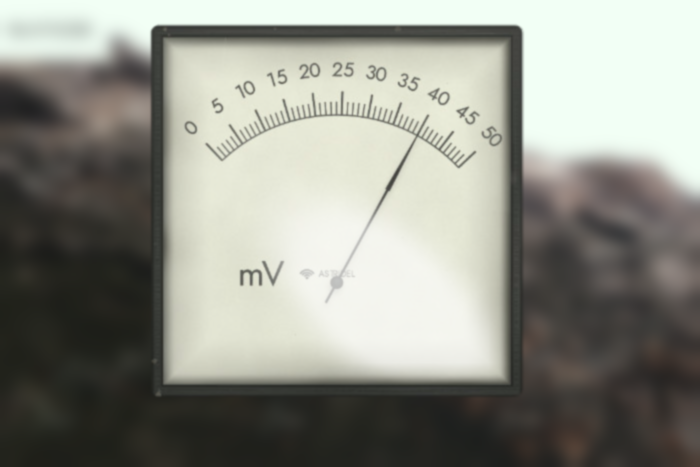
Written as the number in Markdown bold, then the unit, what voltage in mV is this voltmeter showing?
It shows **40** mV
